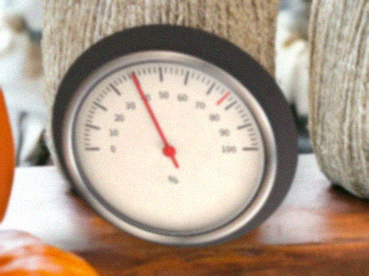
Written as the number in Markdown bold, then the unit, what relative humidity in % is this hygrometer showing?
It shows **40** %
